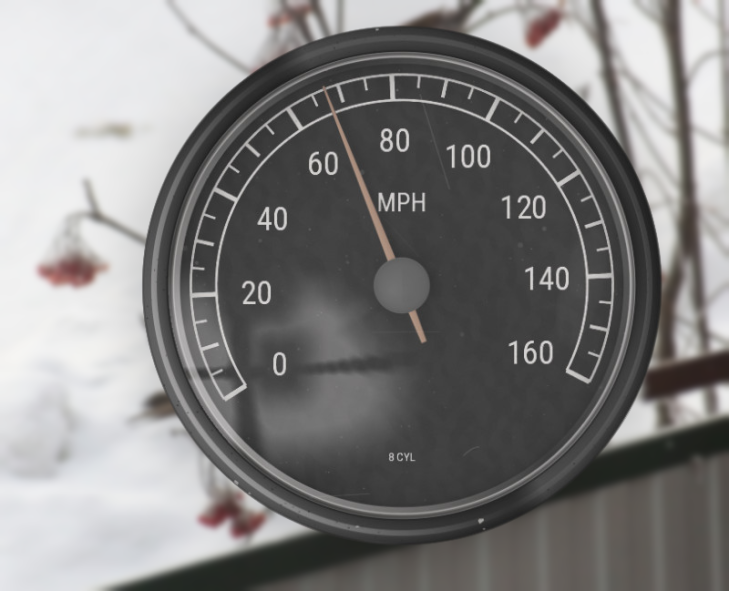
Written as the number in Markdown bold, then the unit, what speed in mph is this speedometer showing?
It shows **67.5** mph
